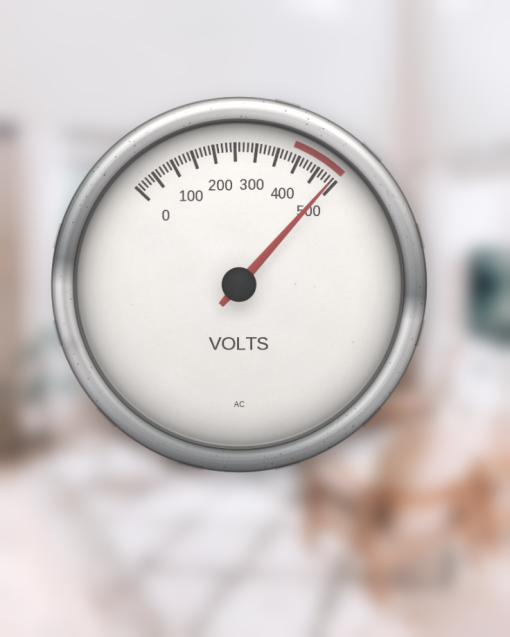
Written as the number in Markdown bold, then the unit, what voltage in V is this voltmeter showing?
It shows **490** V
